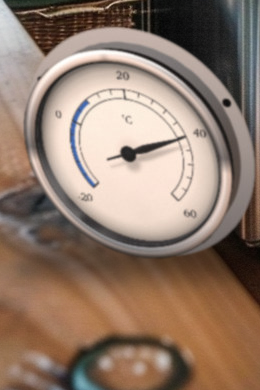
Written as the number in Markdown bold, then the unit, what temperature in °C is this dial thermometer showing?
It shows **40** °C
